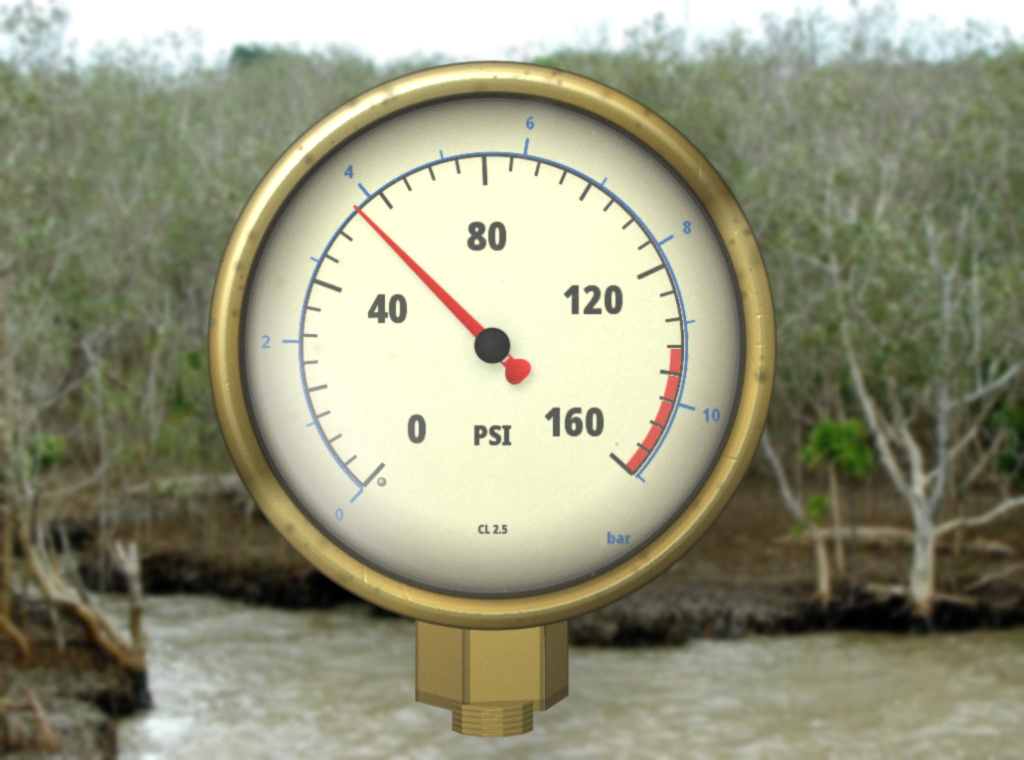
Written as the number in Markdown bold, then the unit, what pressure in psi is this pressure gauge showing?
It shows **55** psi
